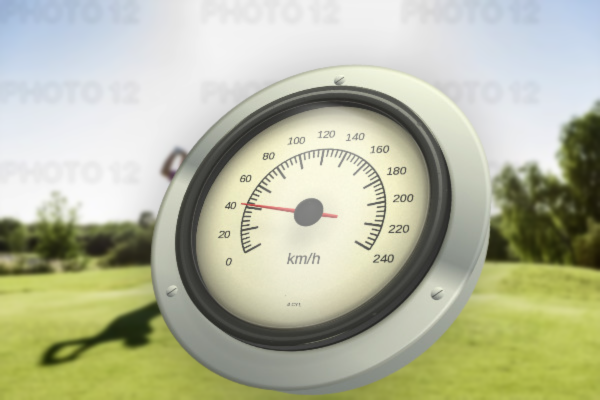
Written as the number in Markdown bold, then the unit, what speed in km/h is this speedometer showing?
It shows **40** km/h
